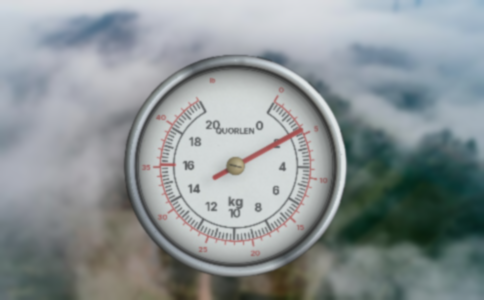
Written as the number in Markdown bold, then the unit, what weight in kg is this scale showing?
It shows **2** kg
